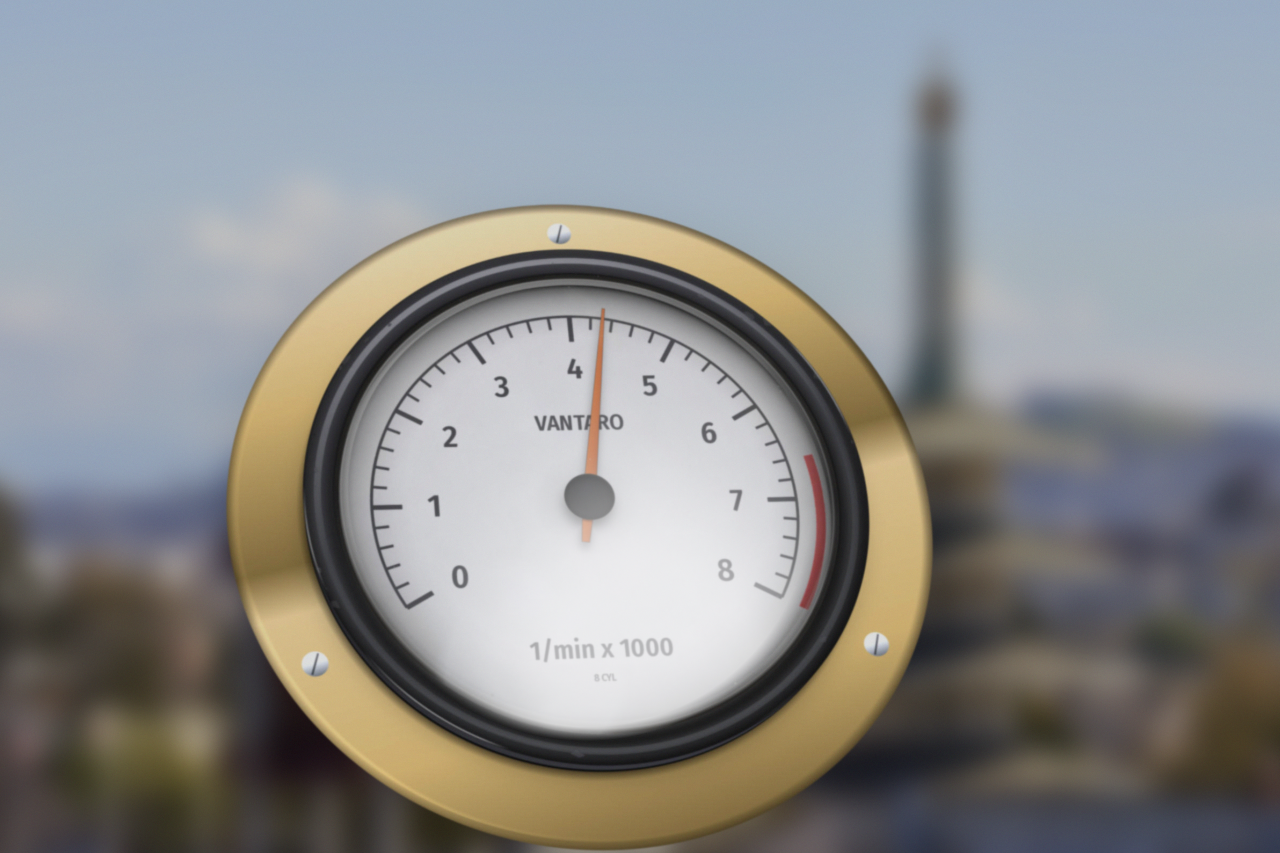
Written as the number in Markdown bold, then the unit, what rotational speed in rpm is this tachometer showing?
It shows **4300** rpm
